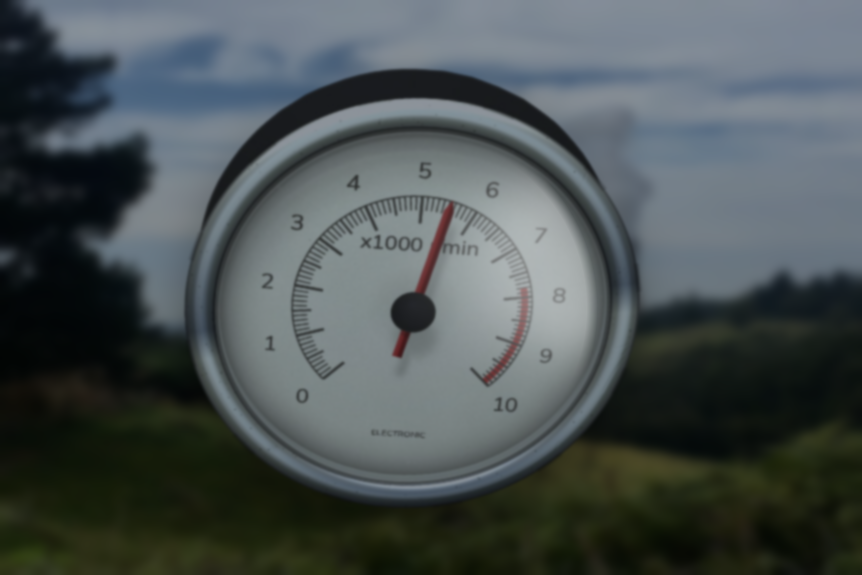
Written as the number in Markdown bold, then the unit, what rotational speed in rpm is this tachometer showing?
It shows **5500** rpm
